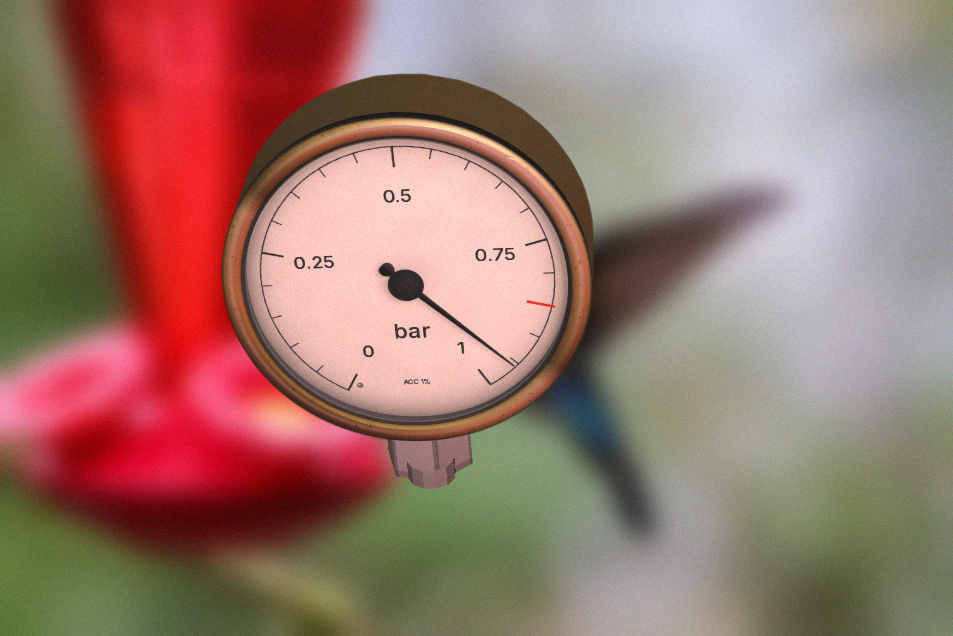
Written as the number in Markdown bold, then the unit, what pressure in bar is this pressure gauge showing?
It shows **0.95** bar
